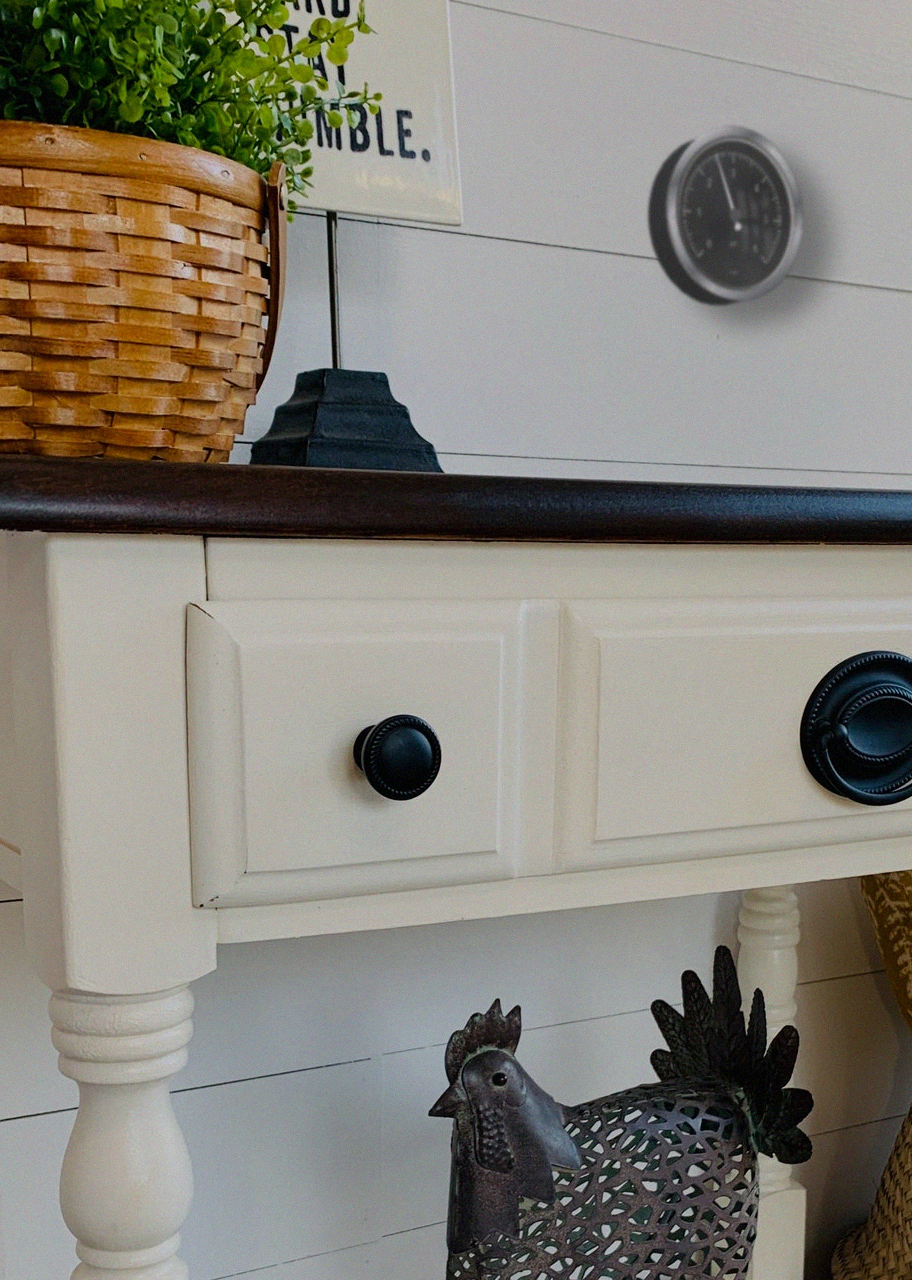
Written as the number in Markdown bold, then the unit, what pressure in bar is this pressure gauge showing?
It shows **2.5** bar
